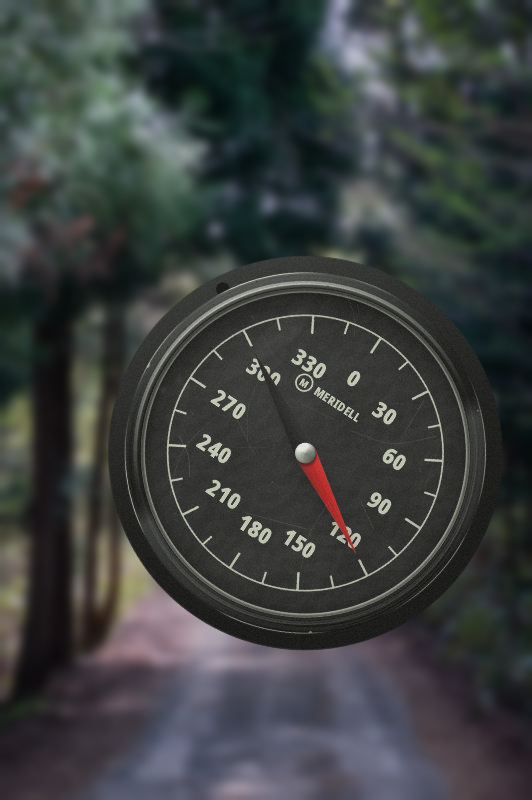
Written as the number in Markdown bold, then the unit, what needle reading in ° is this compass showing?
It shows **120** °
